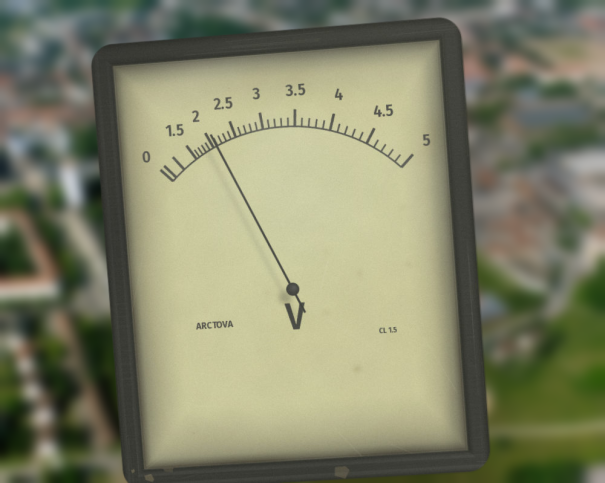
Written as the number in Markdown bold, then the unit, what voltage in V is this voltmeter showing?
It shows **2.1** V
